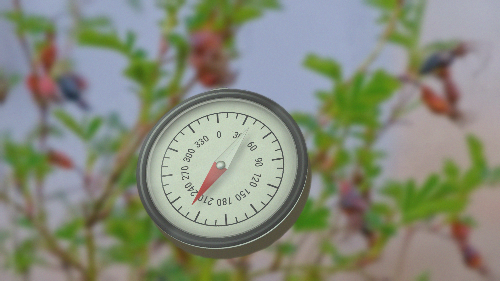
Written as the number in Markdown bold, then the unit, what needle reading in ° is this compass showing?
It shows **220** °
